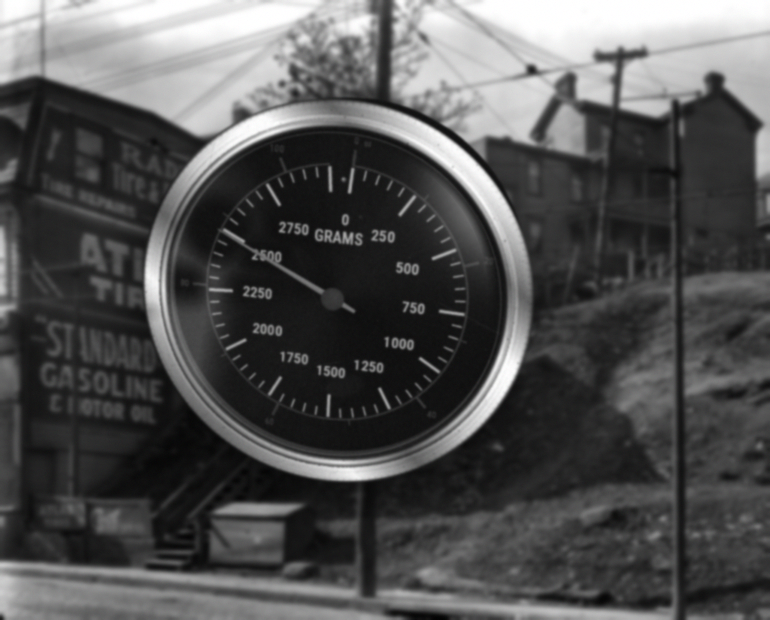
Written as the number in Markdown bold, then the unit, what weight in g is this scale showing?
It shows **2500** g
